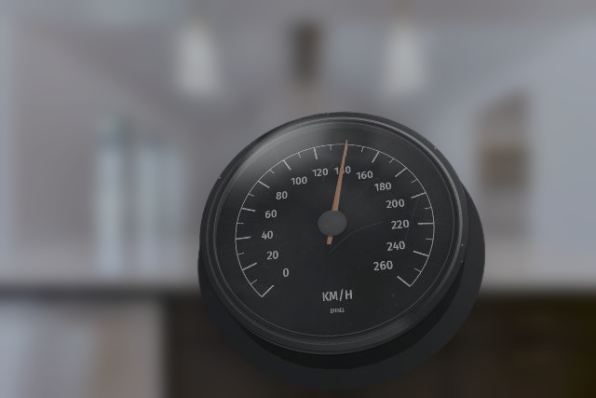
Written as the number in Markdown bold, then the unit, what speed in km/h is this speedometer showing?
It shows **140** km/h
